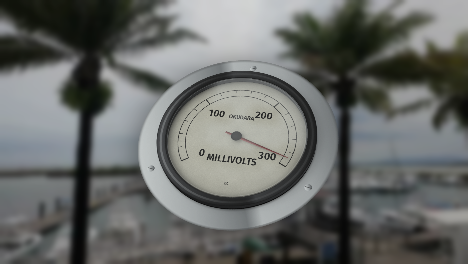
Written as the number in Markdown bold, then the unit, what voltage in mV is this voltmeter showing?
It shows **290** mV
